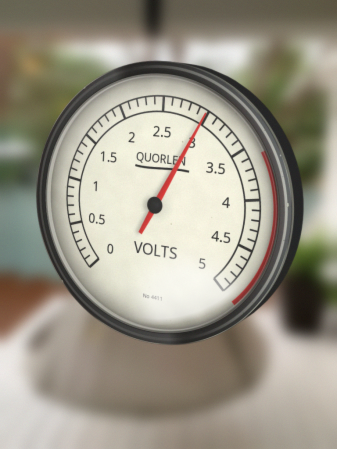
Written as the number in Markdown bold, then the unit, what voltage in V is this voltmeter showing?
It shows **3** V
